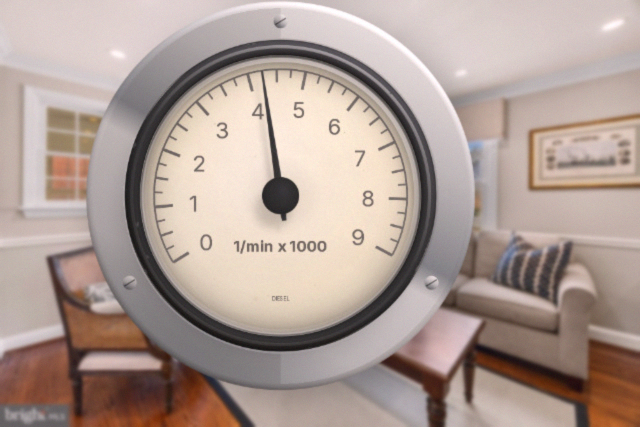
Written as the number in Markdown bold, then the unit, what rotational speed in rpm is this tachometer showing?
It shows **4250** rpm
